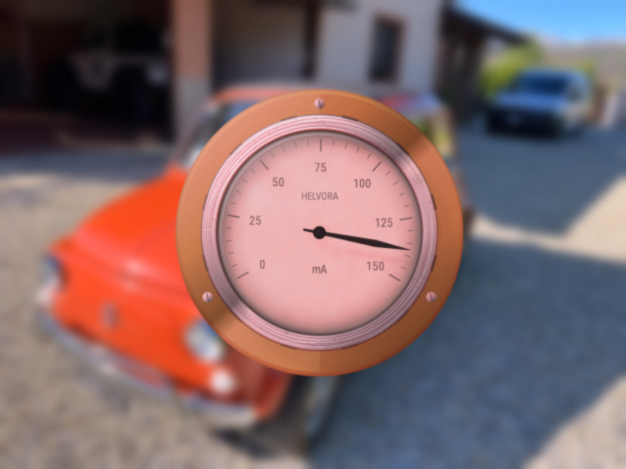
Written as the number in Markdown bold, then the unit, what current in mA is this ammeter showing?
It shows **137.5** mA
